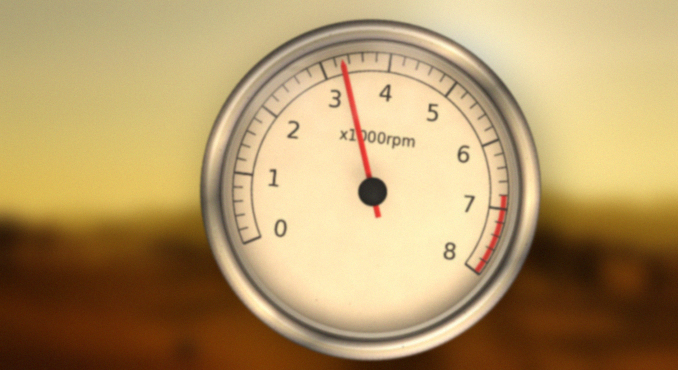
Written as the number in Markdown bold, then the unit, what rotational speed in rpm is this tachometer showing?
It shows **3300** rpm
